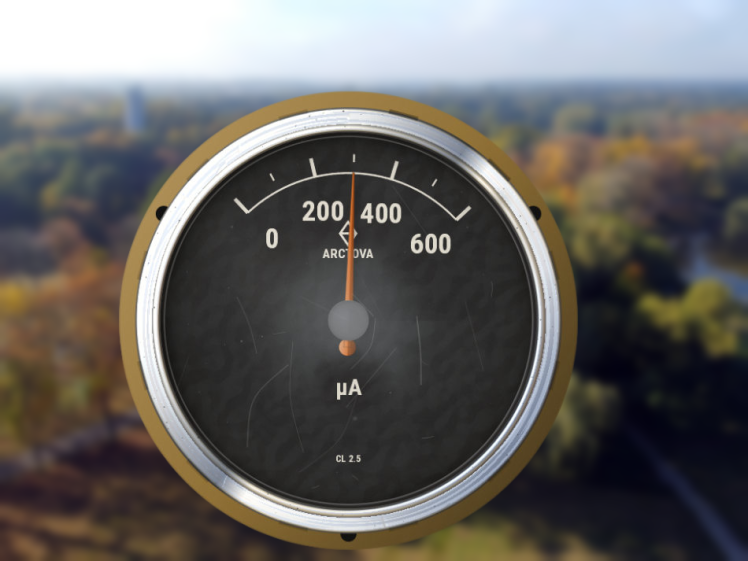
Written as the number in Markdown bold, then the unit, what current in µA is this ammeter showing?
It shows **300** µA
